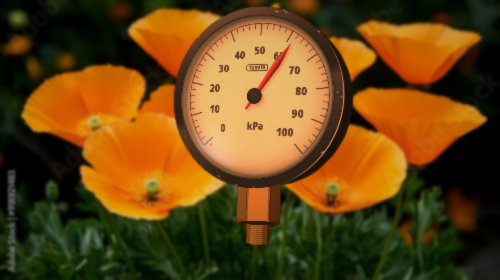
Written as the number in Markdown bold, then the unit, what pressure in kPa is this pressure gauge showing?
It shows **62** kPa
